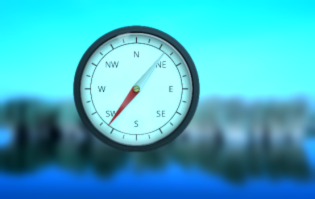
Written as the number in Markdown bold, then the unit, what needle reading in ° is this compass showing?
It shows **217.5** °
